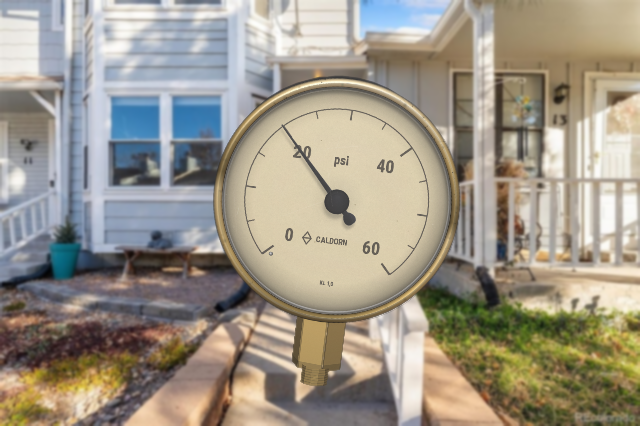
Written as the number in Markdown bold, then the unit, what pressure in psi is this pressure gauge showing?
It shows **20** psi
